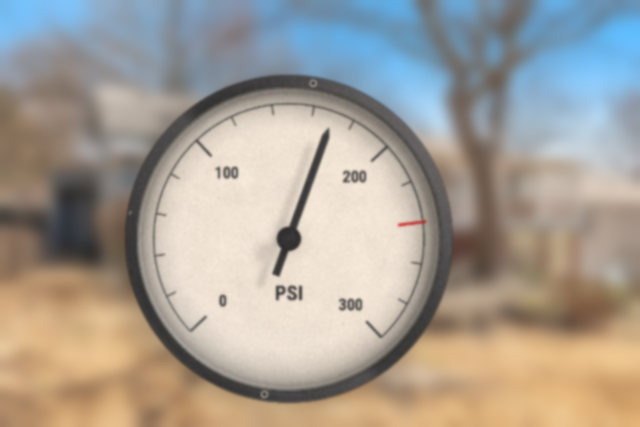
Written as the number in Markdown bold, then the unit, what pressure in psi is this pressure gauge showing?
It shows **170** psi
